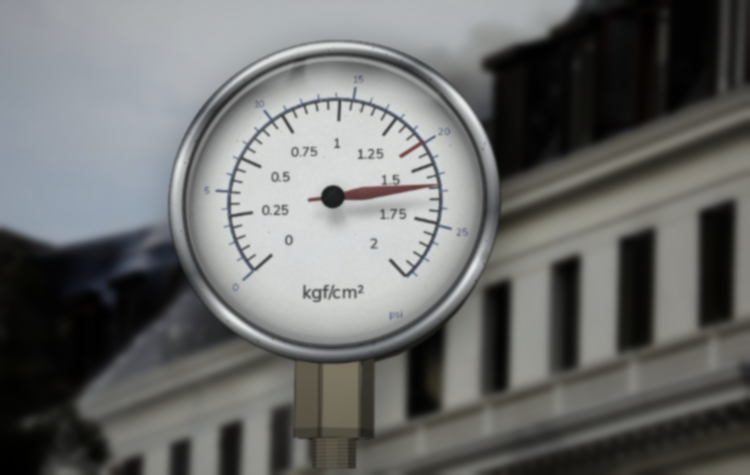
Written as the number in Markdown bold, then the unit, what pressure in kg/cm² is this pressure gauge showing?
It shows **1.6** kg/cm²
